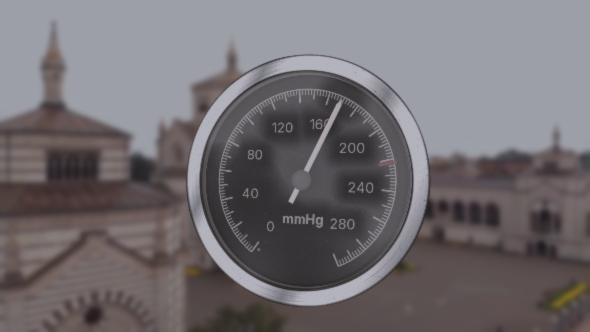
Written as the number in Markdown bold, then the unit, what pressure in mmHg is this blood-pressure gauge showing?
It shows **170** mmHg
